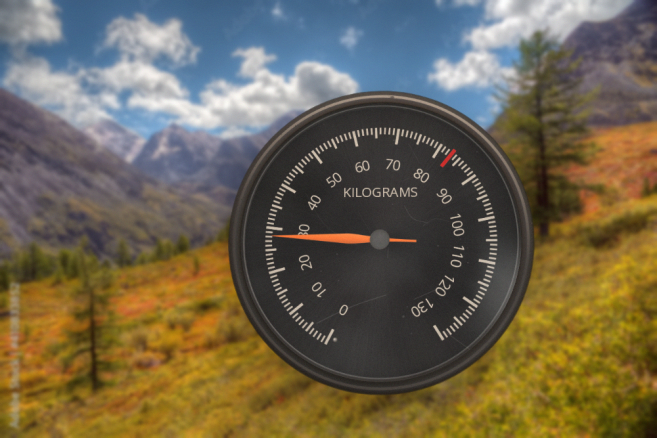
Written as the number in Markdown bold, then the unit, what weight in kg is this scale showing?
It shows **28** kg
